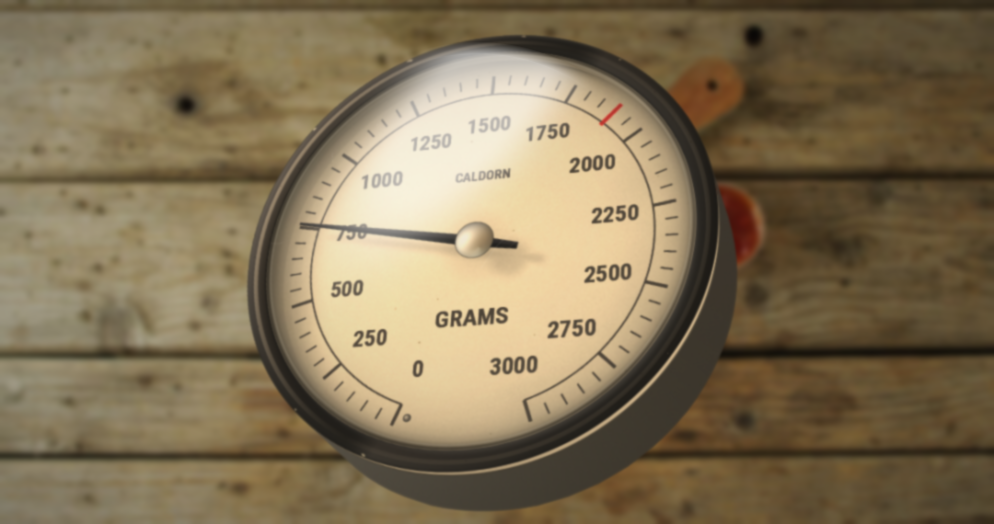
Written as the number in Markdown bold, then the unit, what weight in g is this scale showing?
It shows **750** g
